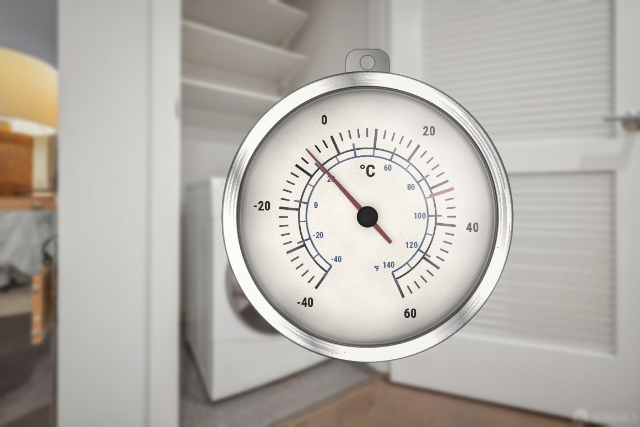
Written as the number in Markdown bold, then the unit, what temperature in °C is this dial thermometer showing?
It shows **-6** °C
